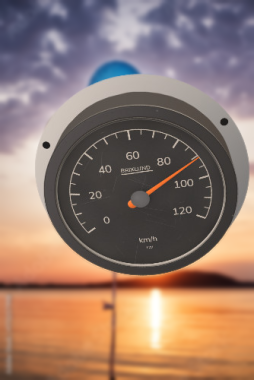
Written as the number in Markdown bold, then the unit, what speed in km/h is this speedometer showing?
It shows **90** km/h
